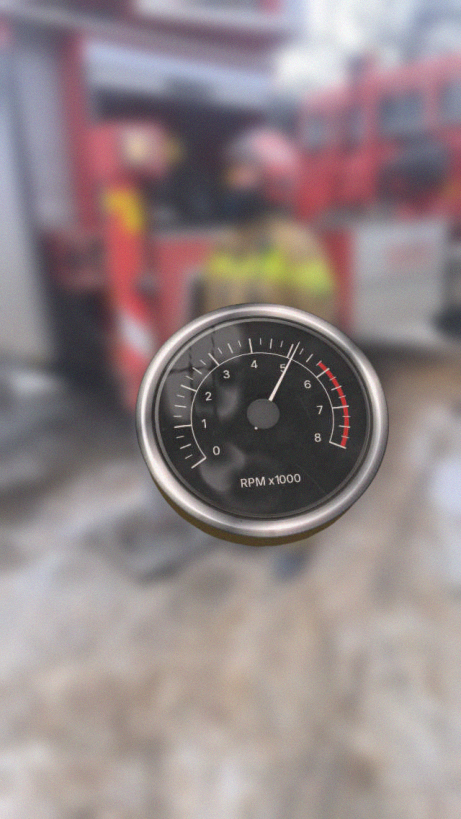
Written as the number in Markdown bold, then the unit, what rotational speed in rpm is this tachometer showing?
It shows **5125** rpm
